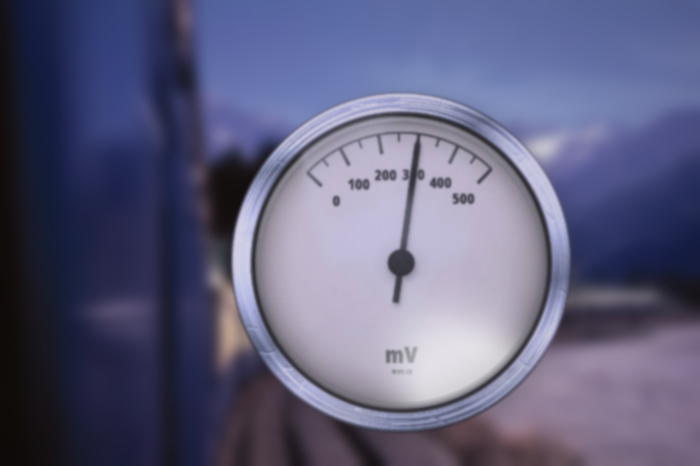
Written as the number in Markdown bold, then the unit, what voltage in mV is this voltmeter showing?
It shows **300** mV
